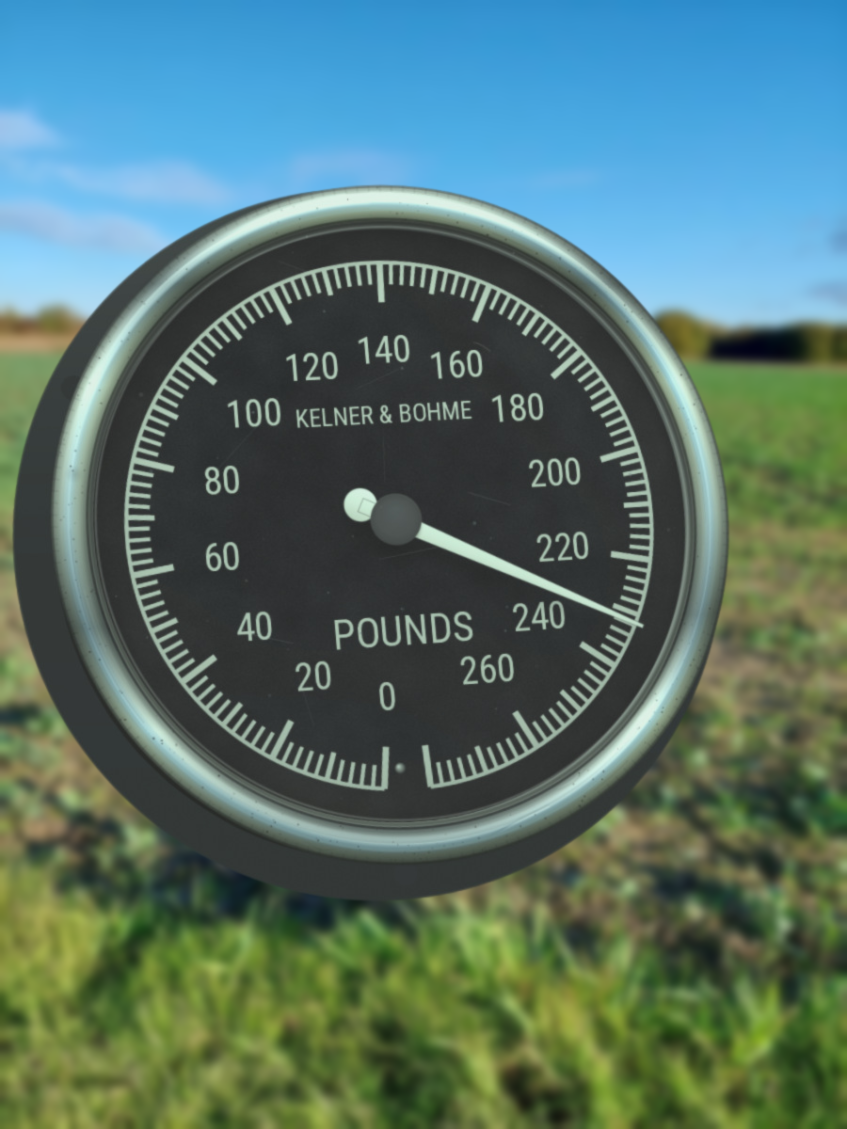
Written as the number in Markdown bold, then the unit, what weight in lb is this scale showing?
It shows **232** lb
